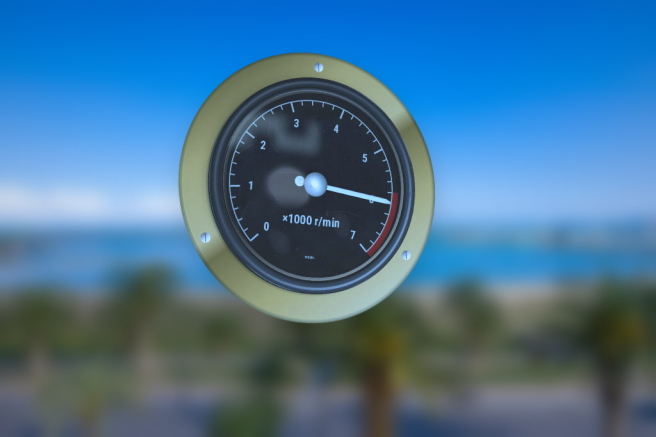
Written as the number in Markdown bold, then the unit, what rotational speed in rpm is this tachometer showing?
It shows **6000** rpm
